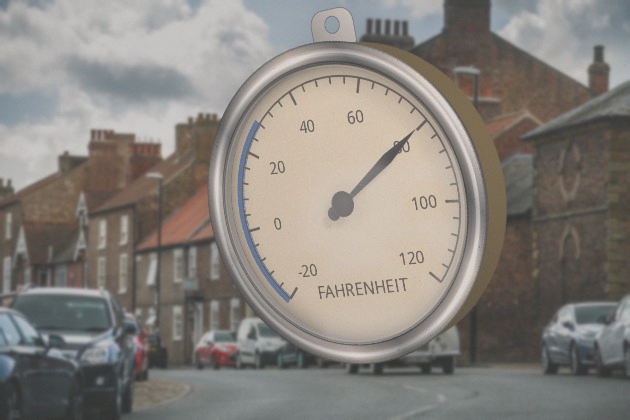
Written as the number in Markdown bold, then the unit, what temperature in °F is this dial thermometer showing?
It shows **80** °F
